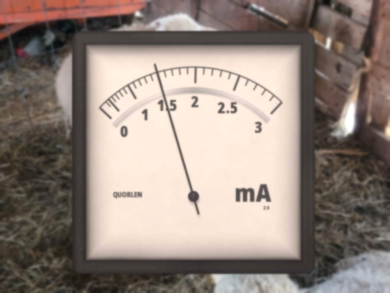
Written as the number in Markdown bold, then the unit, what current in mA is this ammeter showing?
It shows **1.5** mA
